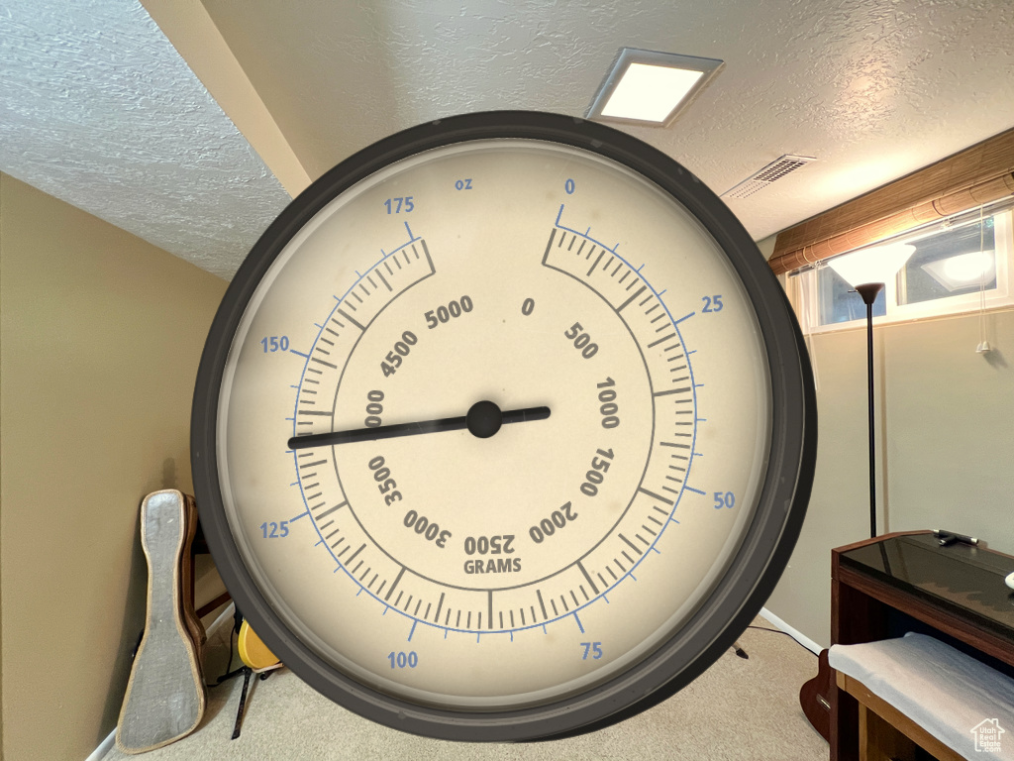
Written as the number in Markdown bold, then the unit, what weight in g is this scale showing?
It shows **3850** g
